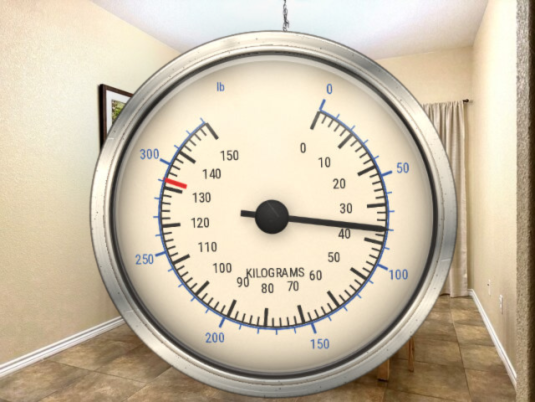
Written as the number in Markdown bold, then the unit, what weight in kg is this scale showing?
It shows **36** kg
